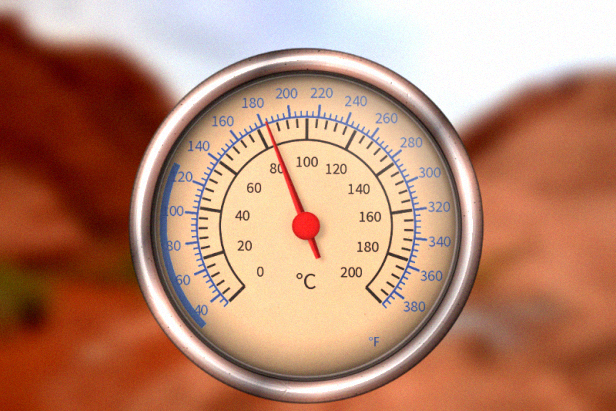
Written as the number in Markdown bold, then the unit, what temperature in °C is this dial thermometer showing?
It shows **84** °C
